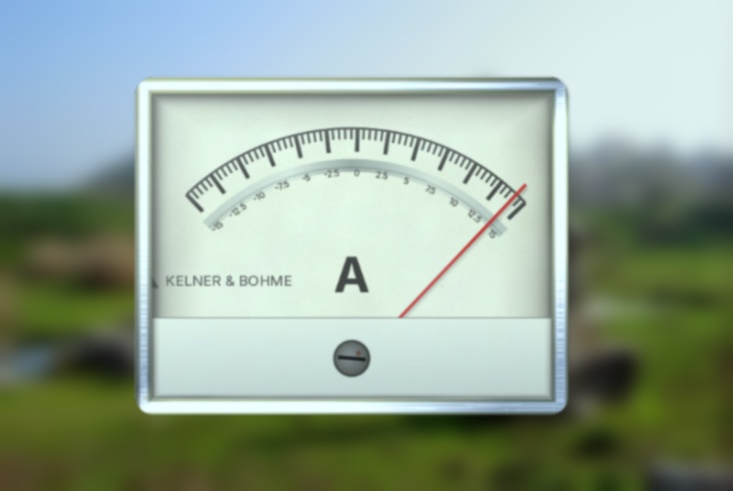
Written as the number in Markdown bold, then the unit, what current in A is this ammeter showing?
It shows **14** A
